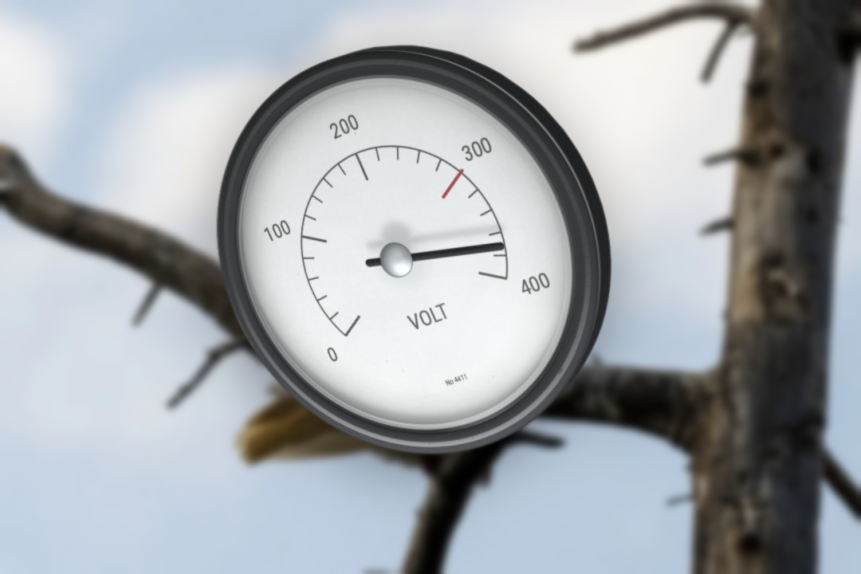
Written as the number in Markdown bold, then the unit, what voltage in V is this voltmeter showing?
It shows **370** V
